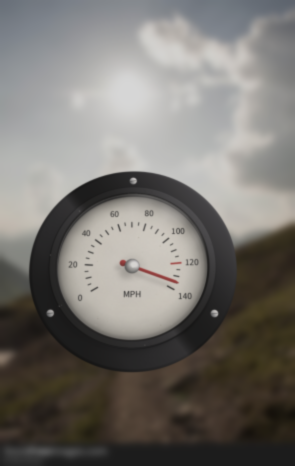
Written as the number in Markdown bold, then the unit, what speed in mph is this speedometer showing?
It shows **135** mph
